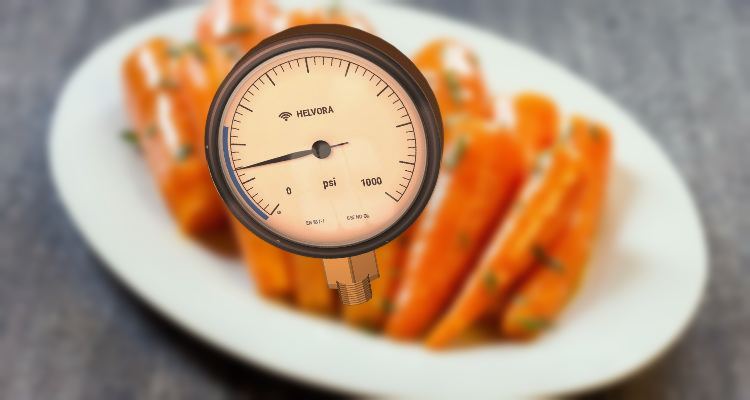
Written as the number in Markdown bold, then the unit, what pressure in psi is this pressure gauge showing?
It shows **140** psi
